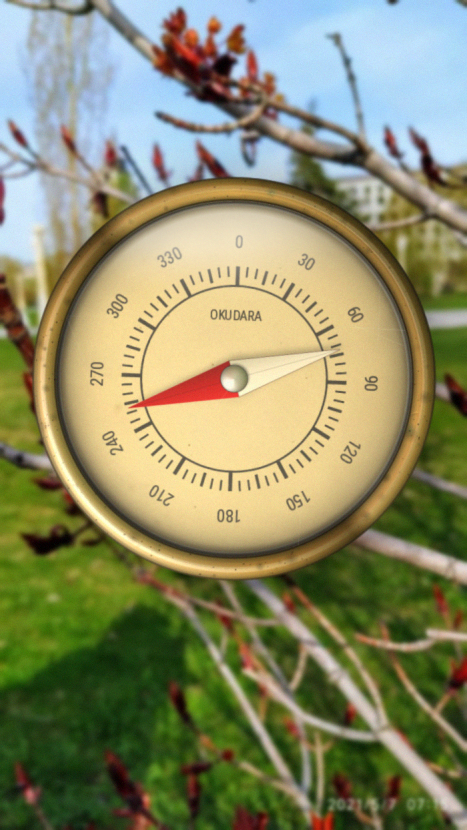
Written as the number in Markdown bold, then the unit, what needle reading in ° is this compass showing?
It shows **252.5** °
